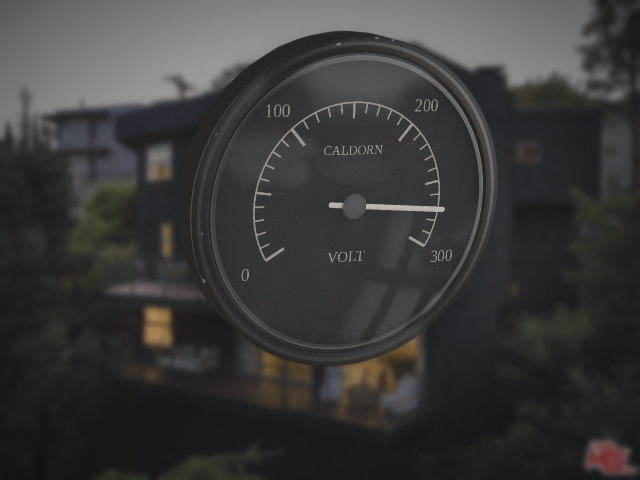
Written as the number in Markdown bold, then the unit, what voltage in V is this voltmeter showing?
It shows **270** V
